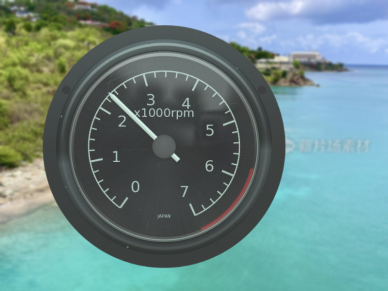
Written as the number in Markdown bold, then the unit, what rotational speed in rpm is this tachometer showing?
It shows **2300** rpm
